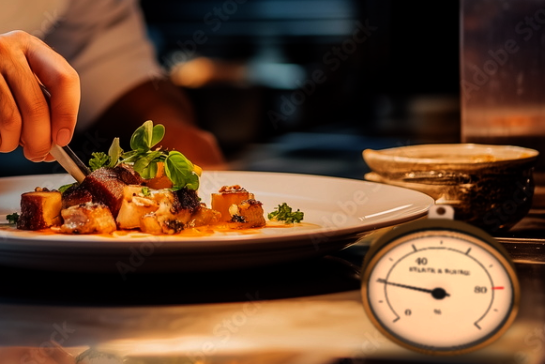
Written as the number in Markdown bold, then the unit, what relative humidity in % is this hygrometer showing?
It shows **20** %
